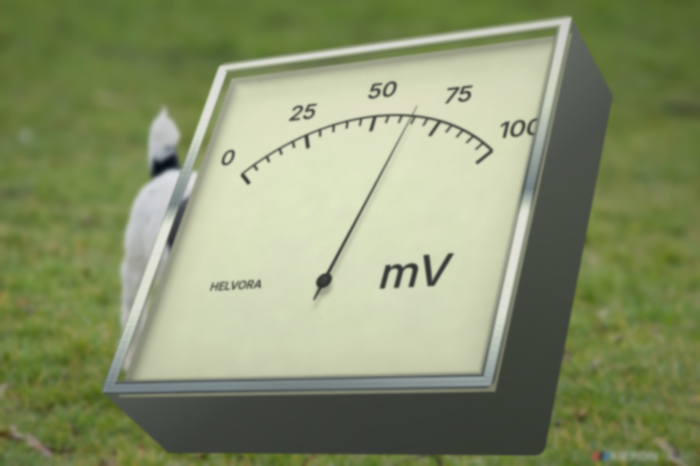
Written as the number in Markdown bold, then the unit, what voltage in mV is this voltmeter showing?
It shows **65** mV
